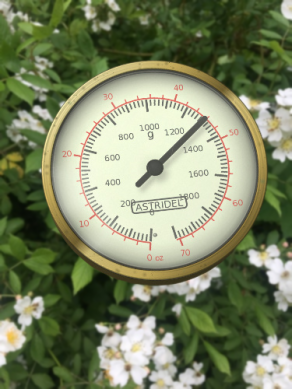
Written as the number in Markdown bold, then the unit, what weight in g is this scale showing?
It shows **1300** g
